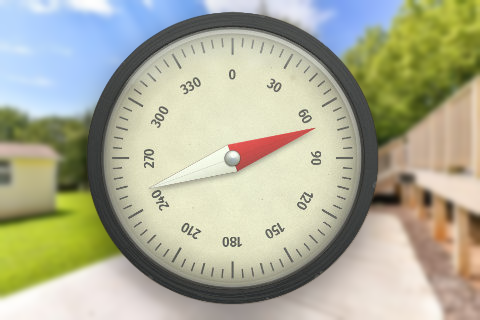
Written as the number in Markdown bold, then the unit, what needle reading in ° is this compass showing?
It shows **70** °
